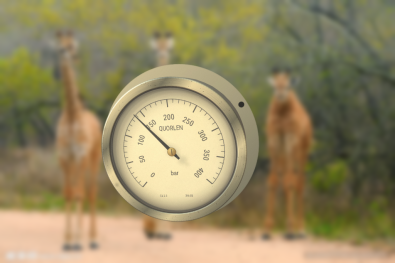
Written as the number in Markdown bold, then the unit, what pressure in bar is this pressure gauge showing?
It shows **140** bar
